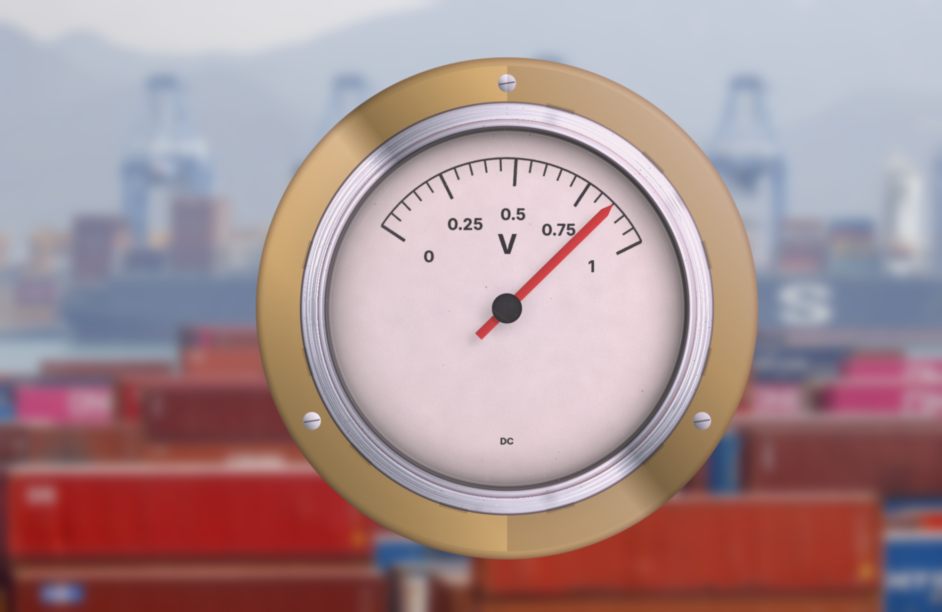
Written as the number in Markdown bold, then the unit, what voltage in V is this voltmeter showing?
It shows **0.85** V
